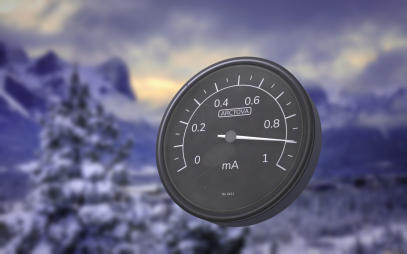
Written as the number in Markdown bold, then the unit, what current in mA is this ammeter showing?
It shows **0.9** mA
